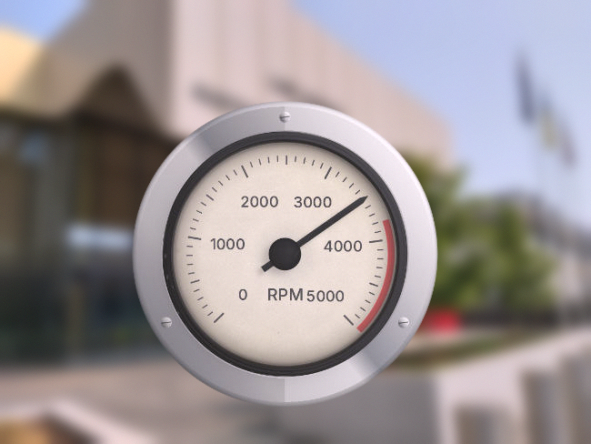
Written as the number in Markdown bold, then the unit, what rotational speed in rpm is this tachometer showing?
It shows **3500** rpm
